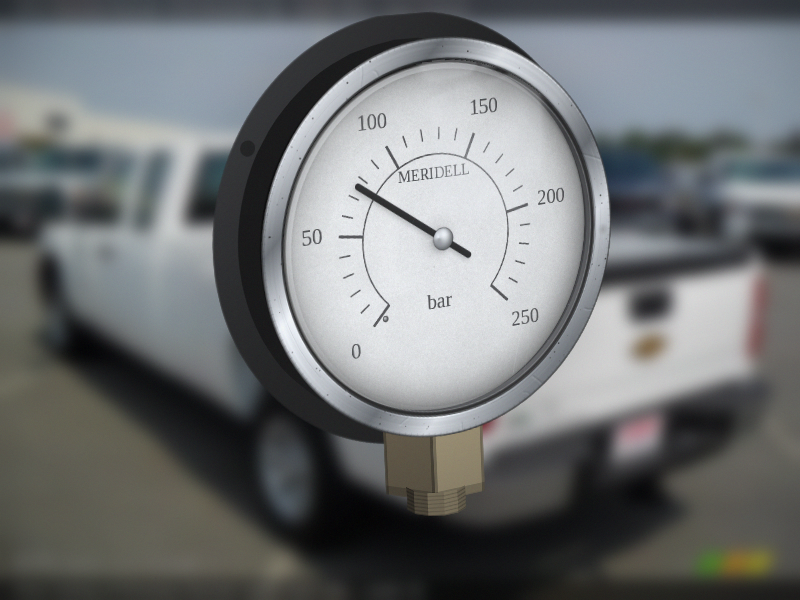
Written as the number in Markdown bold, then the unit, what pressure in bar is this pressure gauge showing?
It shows **75** bar
